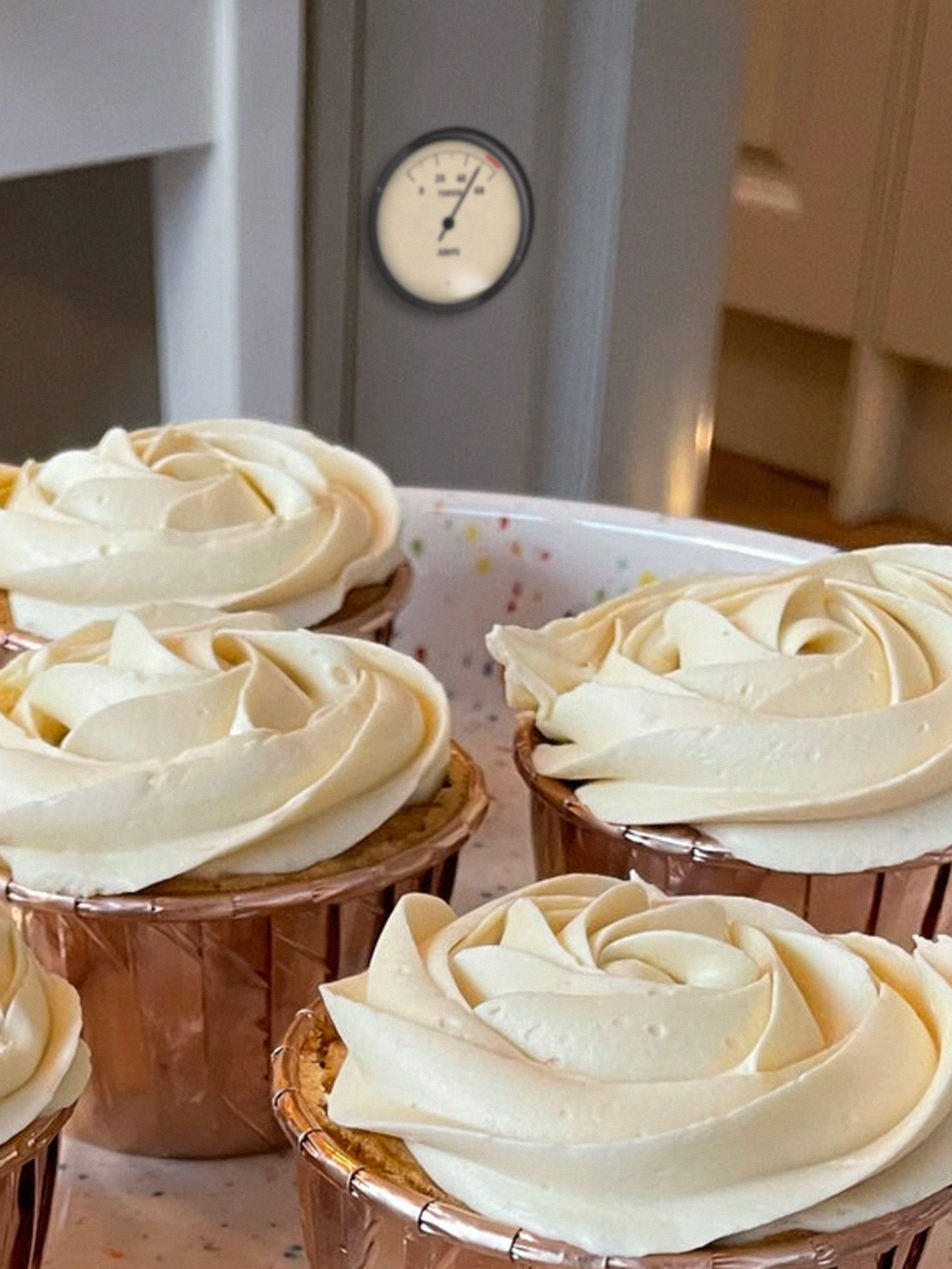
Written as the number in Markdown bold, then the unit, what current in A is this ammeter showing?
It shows **50** A
